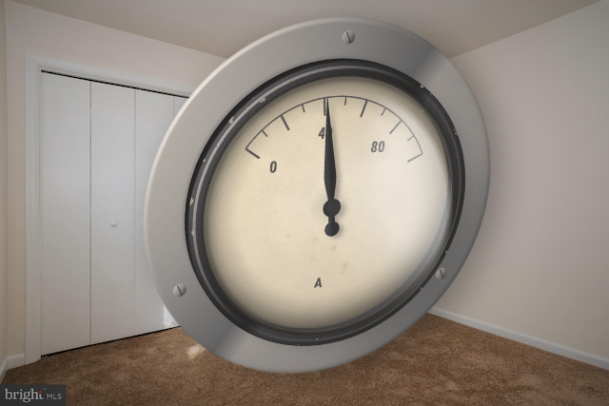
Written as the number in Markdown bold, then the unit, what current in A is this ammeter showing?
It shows **40** A
